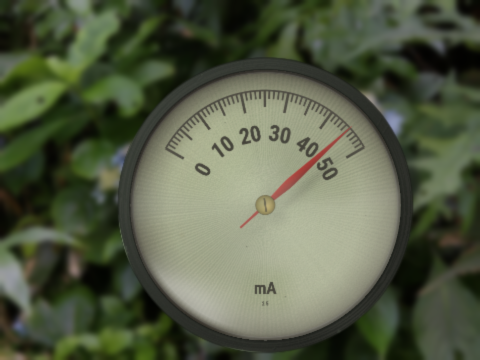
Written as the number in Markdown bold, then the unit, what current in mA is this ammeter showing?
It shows **45** mA
